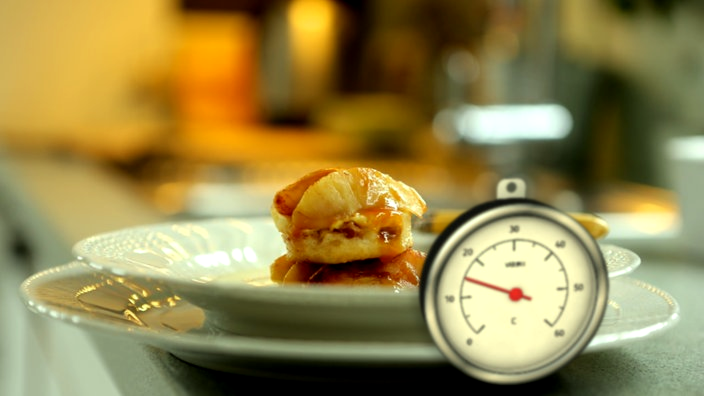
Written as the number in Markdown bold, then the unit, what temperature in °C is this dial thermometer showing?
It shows **15** °C
